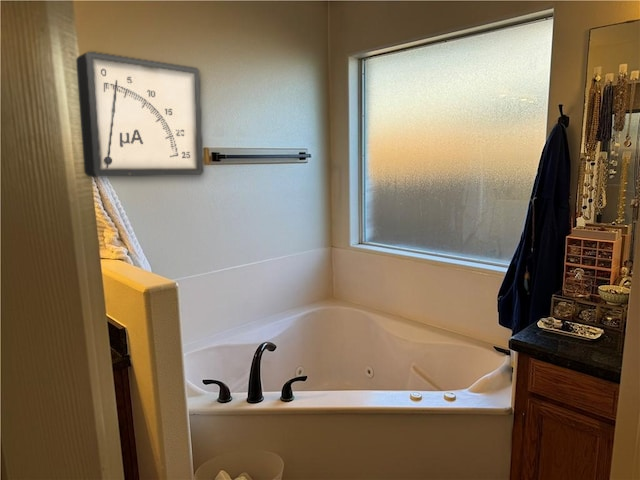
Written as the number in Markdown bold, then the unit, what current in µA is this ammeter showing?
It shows **2.5** µA
